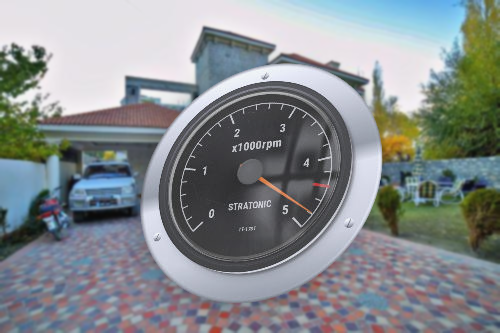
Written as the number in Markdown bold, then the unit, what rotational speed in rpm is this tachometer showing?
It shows **4800** rpm
